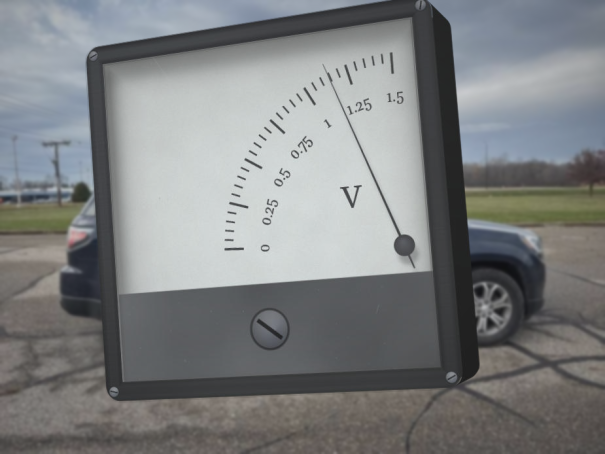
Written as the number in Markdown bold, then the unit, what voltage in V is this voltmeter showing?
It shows **1.15** V
